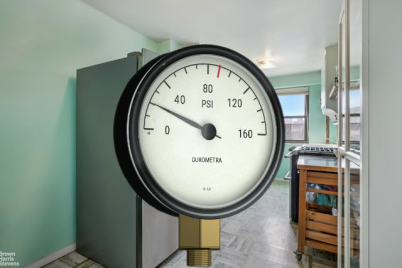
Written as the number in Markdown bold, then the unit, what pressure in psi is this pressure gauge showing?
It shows **20** psi
